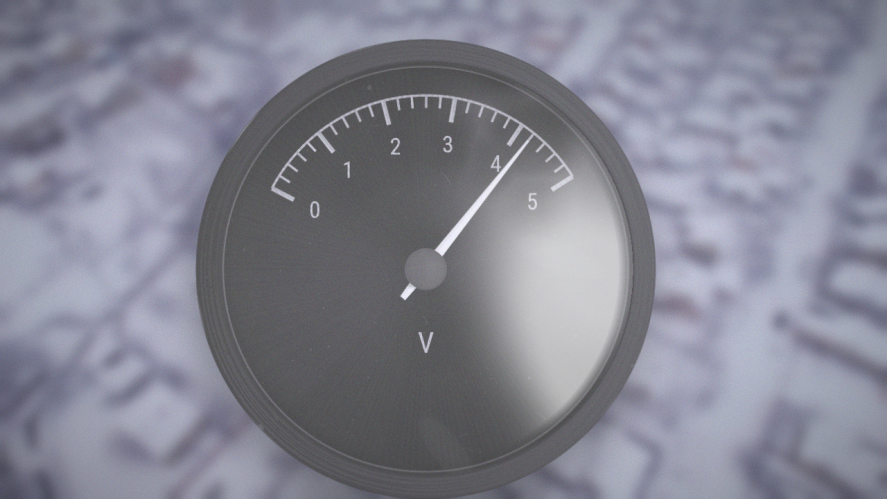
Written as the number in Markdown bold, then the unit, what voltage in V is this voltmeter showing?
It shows **4.2** V
